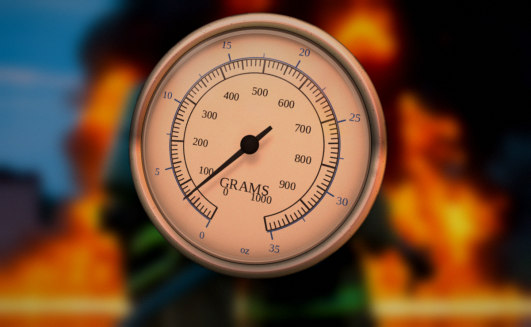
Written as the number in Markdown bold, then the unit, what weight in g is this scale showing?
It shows **70** g
